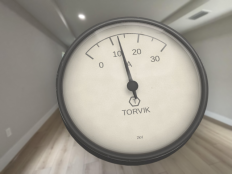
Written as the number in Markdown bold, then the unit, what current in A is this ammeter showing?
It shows **12.5** A
